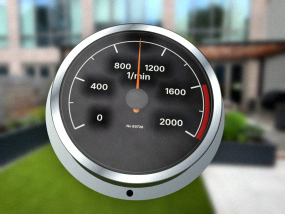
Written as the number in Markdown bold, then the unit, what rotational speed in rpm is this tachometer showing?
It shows **1000** rpm
